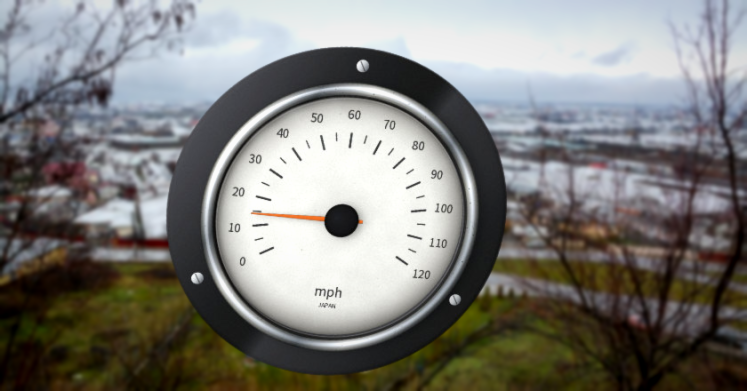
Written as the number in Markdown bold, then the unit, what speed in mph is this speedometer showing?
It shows **15** mph
